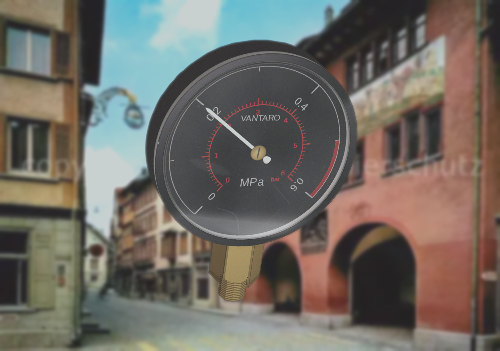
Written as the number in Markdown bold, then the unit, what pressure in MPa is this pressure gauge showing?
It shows **0.2** MPa
